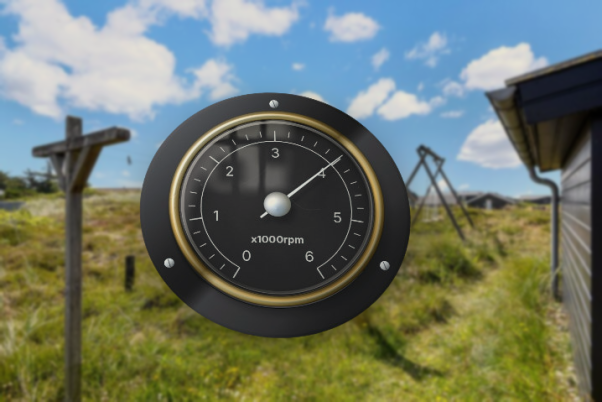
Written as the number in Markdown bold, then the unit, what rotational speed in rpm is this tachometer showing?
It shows **4000** rpm
